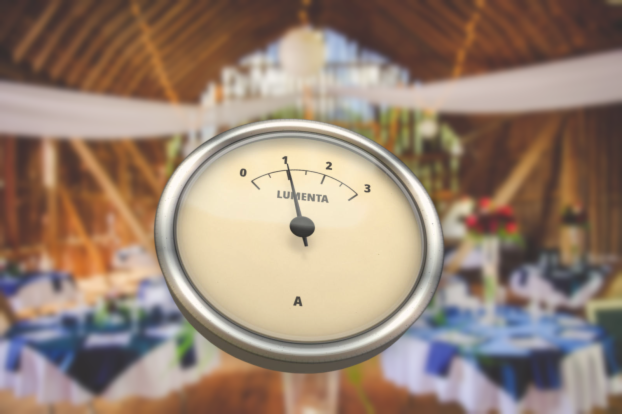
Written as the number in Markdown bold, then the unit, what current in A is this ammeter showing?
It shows **1** A
